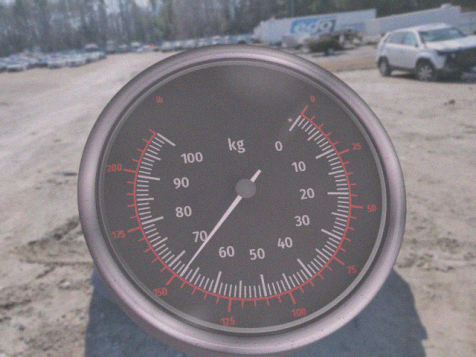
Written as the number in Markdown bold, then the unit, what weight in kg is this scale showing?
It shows **67** kg
